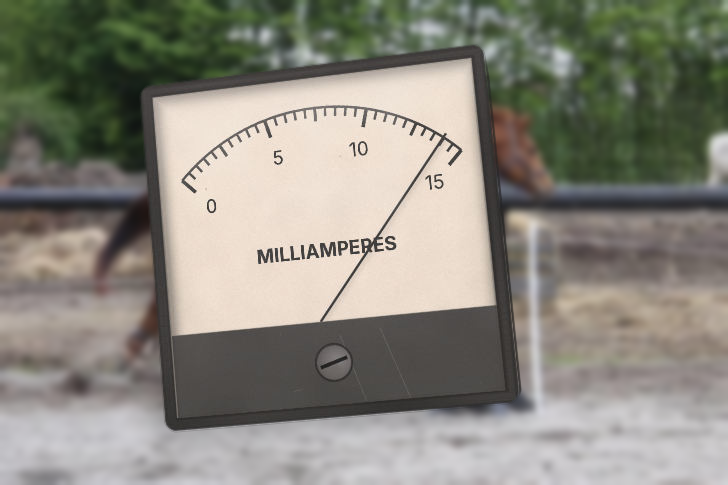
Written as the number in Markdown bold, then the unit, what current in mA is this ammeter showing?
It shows **14** mA
